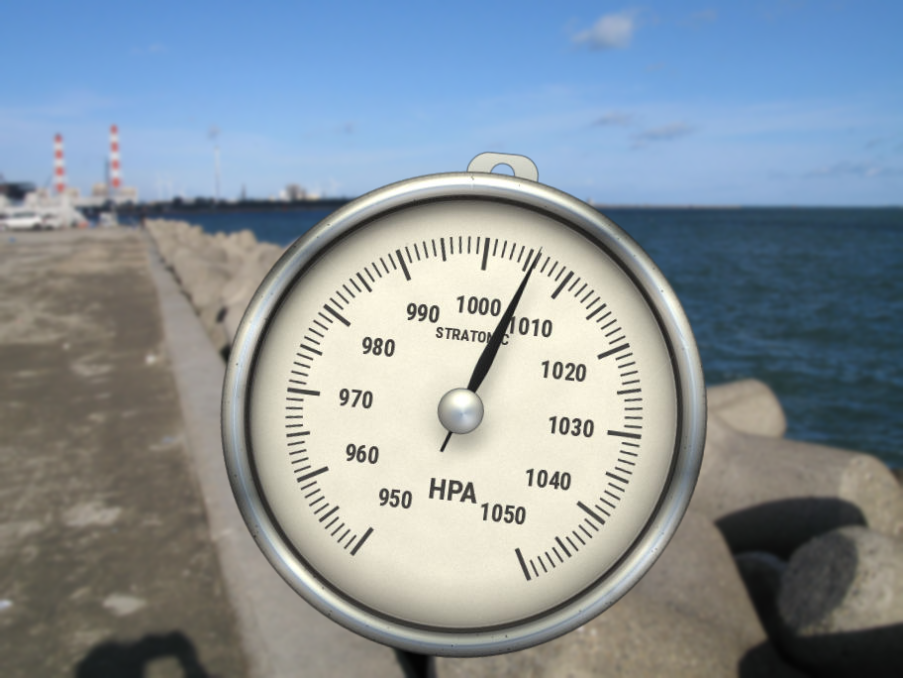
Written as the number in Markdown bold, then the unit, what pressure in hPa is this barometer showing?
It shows **1006** hPa
